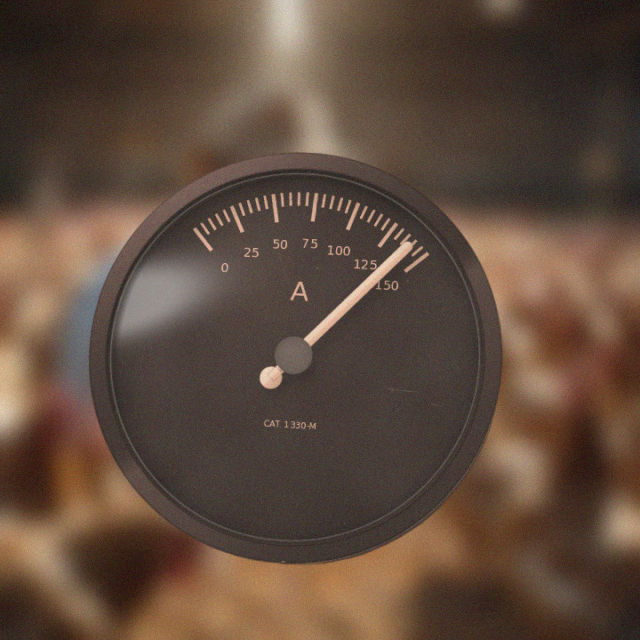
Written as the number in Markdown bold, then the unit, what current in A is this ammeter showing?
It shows **140** A
